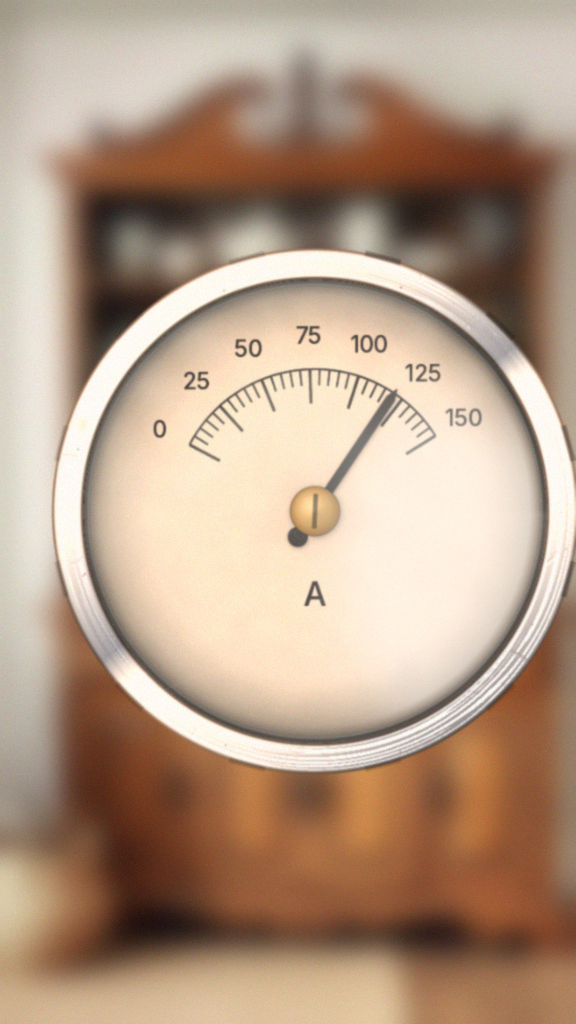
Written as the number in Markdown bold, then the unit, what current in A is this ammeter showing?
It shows **120** A
